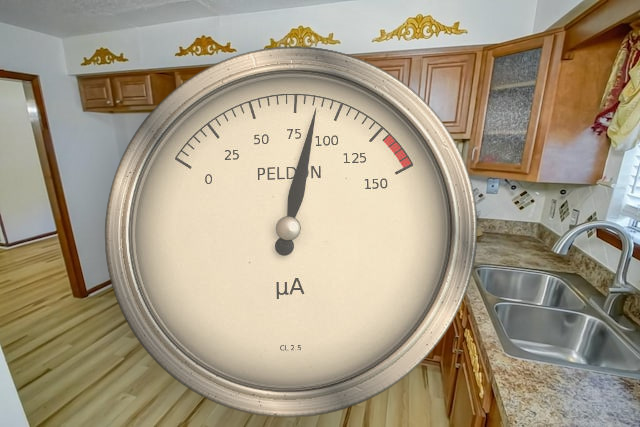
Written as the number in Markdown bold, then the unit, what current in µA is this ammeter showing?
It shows **87.5** µA
